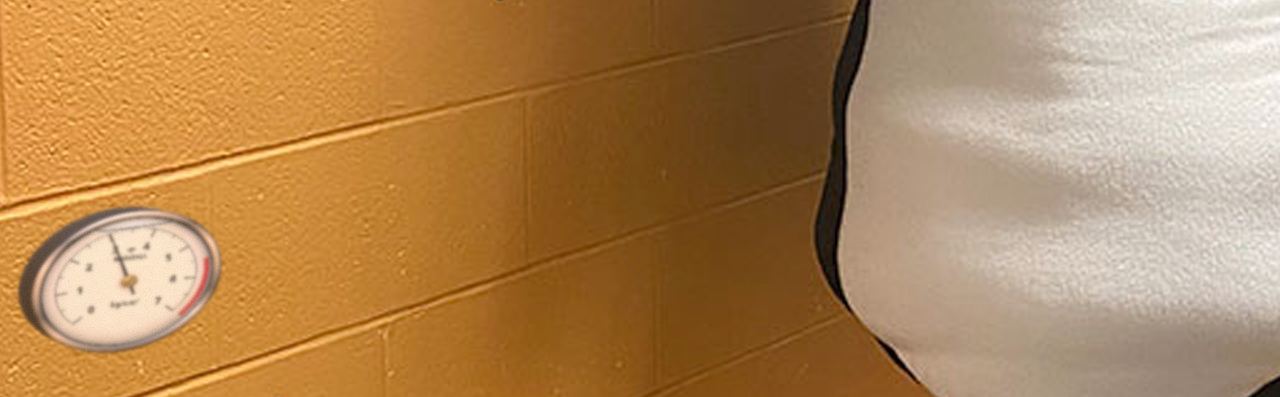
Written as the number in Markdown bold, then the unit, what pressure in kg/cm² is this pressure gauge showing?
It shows **3** kg/cm²
